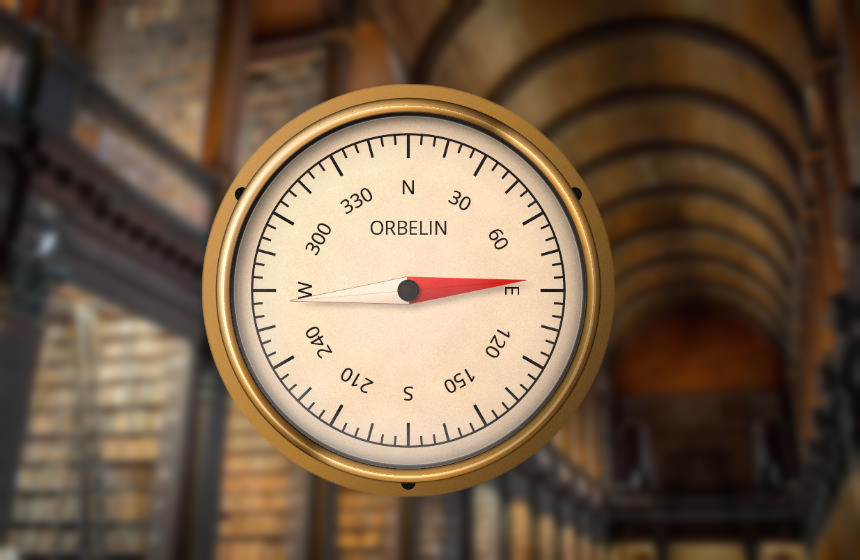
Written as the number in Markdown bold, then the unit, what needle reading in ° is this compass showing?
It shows **85** °
